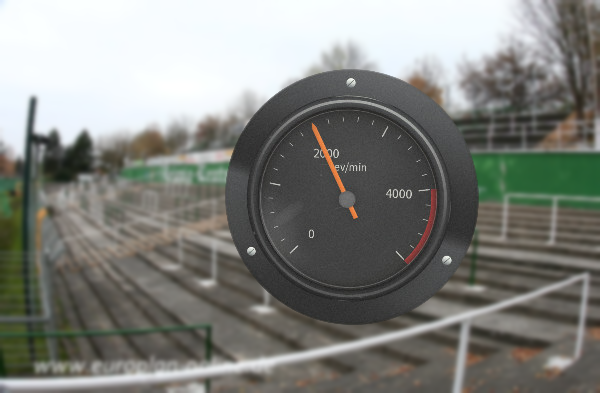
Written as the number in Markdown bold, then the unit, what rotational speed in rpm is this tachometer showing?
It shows **2000** rpm
